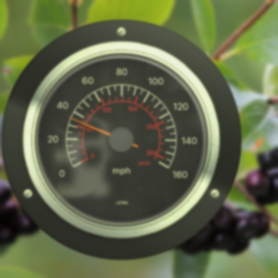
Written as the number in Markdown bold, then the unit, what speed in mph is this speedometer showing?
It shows **35** mph
